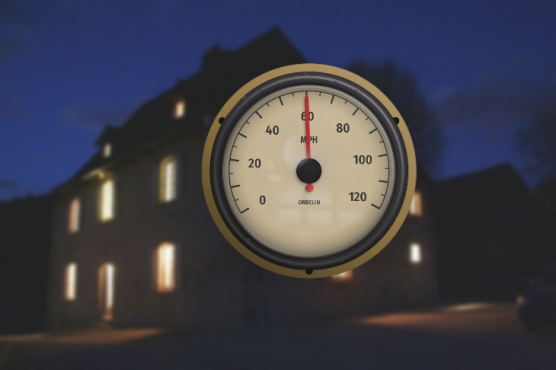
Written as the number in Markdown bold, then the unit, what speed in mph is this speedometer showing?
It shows **60** mph
